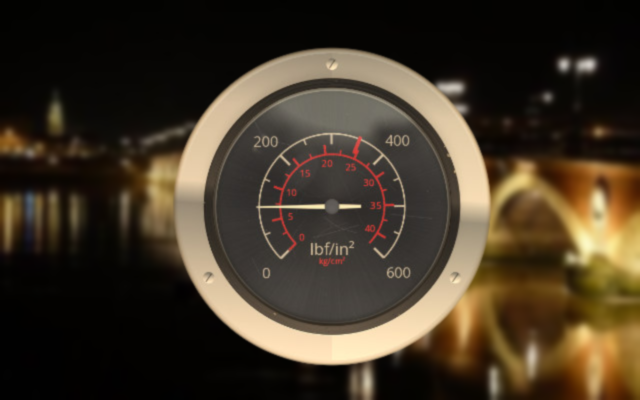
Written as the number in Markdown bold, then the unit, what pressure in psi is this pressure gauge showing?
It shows **100** psi
